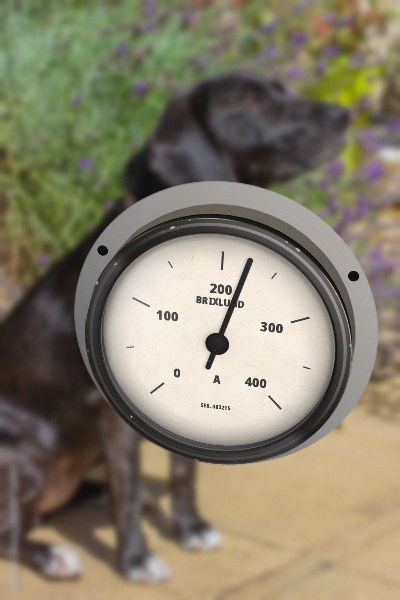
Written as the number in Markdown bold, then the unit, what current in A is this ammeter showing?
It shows **225** A
